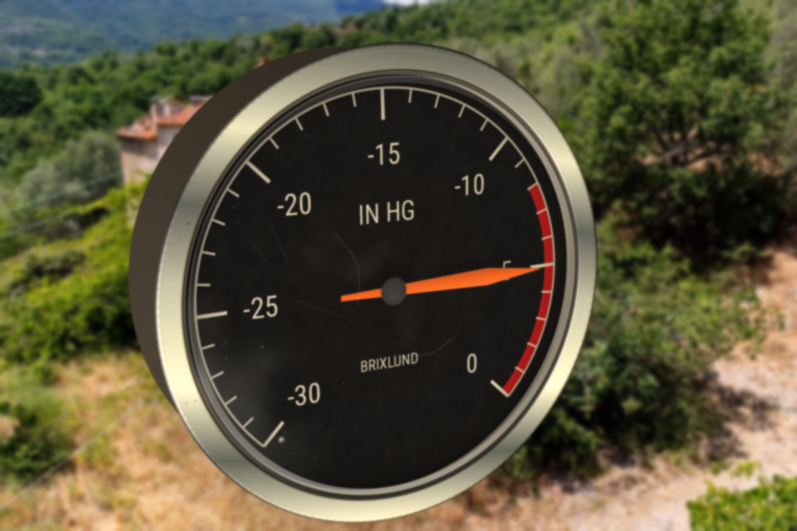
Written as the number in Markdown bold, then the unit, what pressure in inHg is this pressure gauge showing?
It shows **-5** inHg
